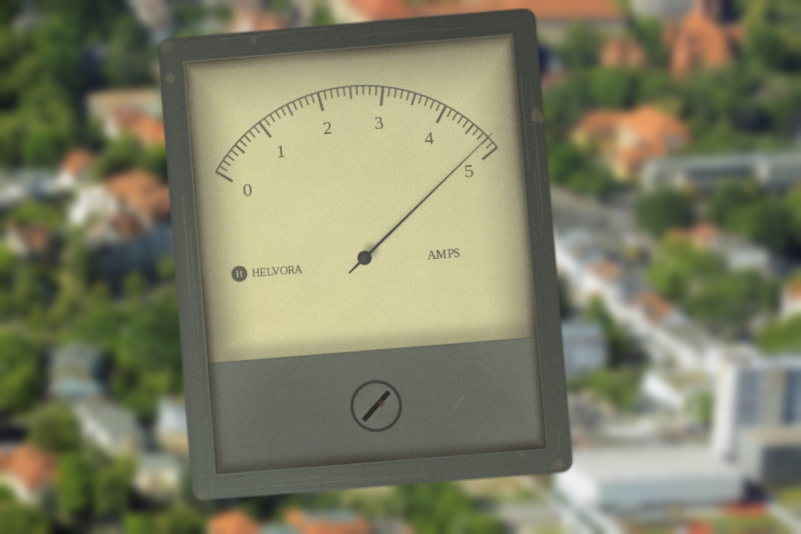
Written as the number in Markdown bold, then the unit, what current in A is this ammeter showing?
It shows **4.8** A
